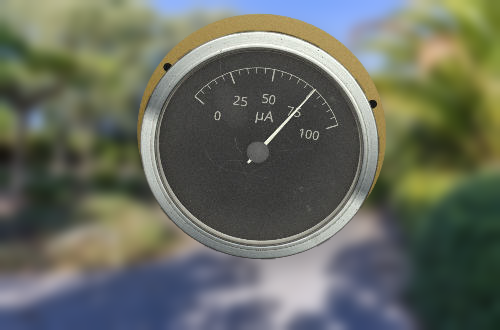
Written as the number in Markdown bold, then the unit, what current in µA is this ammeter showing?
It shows **75** µA
